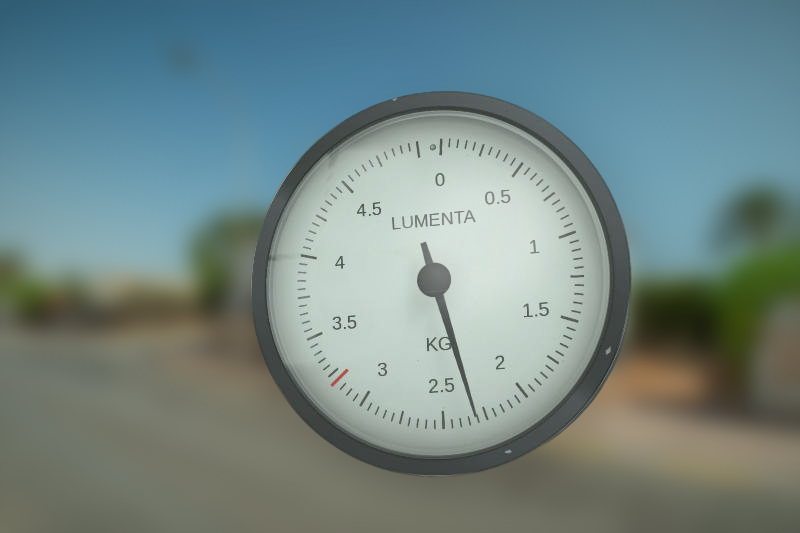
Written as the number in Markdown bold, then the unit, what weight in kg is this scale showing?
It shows **2.3** kg
